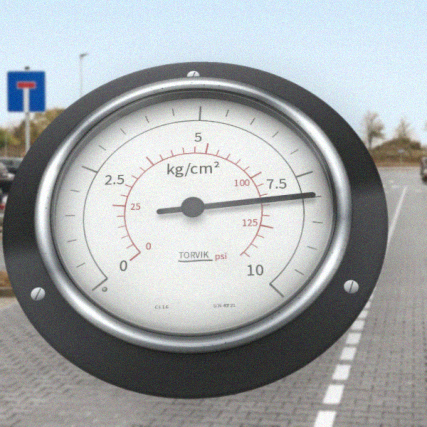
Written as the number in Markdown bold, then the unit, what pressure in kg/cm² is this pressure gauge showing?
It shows **8** kg/cm²
